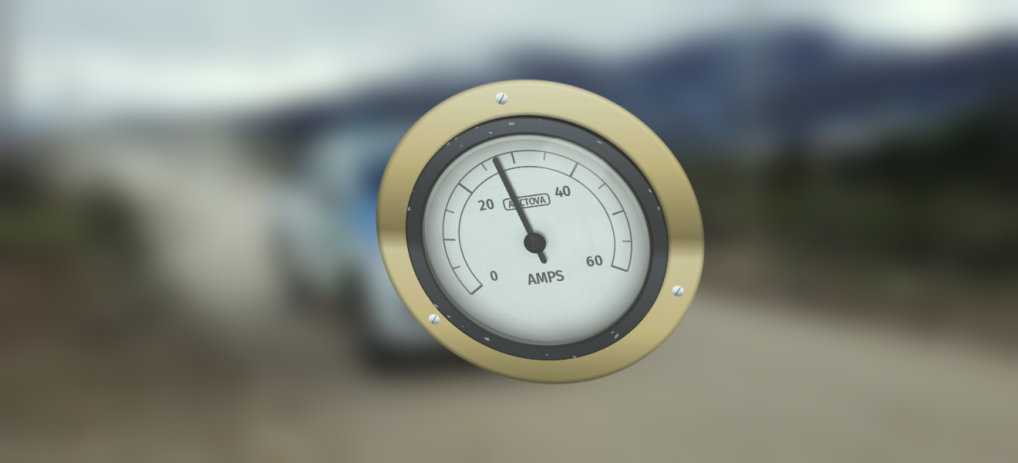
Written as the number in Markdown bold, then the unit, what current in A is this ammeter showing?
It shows **27.5** A
